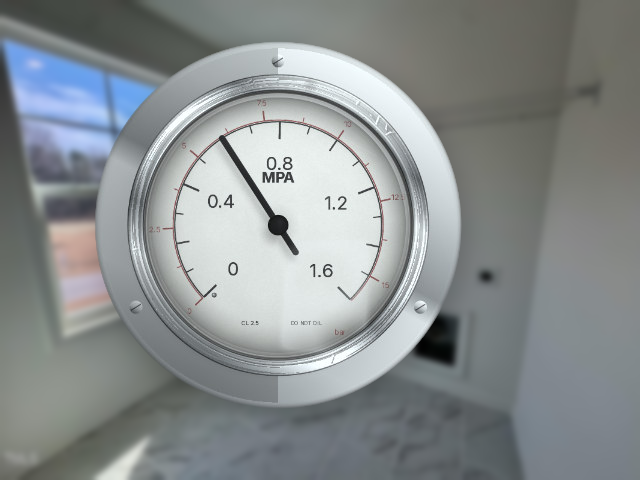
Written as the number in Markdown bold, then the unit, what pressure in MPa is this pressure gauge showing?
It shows **0.6** MPa
